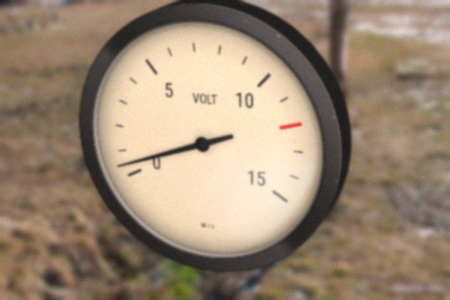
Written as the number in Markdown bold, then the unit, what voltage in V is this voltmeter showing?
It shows **0.5** V
